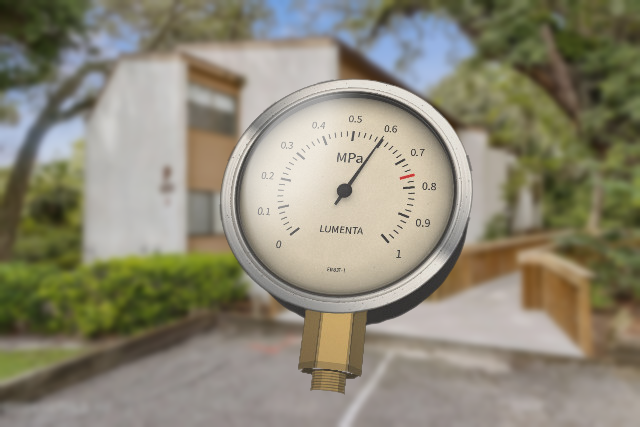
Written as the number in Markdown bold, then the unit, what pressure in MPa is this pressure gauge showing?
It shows **0.6** MPa
